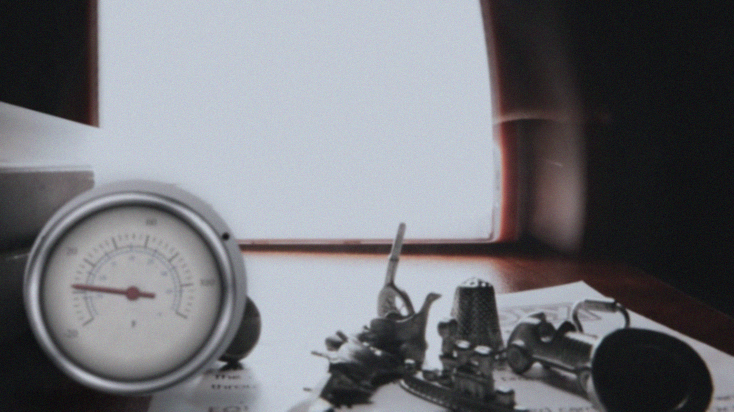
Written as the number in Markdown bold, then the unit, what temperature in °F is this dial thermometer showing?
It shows **4** °F
